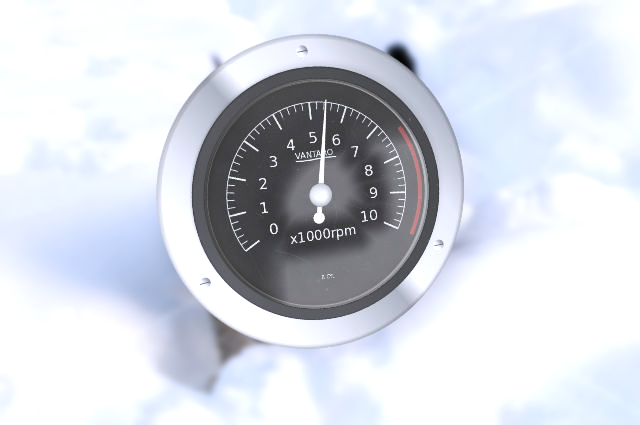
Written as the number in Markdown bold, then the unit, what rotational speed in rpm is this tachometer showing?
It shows **5400** rpm
